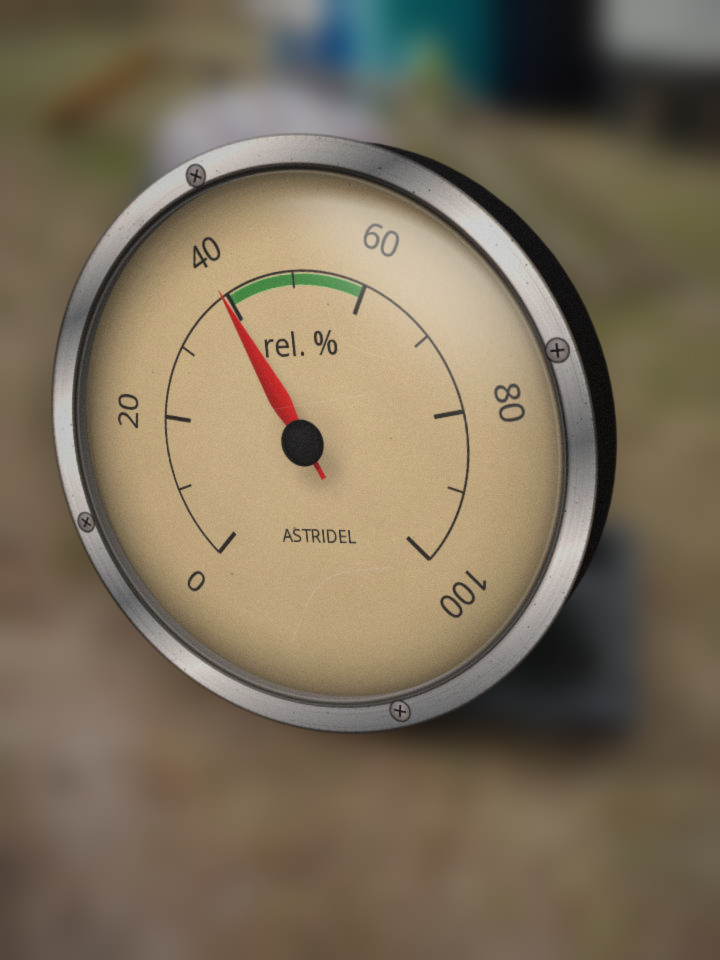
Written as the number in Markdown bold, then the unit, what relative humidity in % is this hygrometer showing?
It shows **40** %
